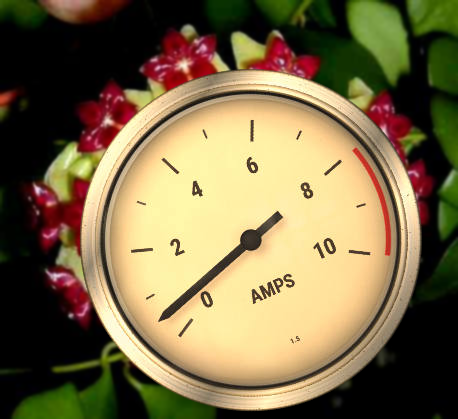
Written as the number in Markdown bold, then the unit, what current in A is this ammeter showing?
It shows **0.5** A
